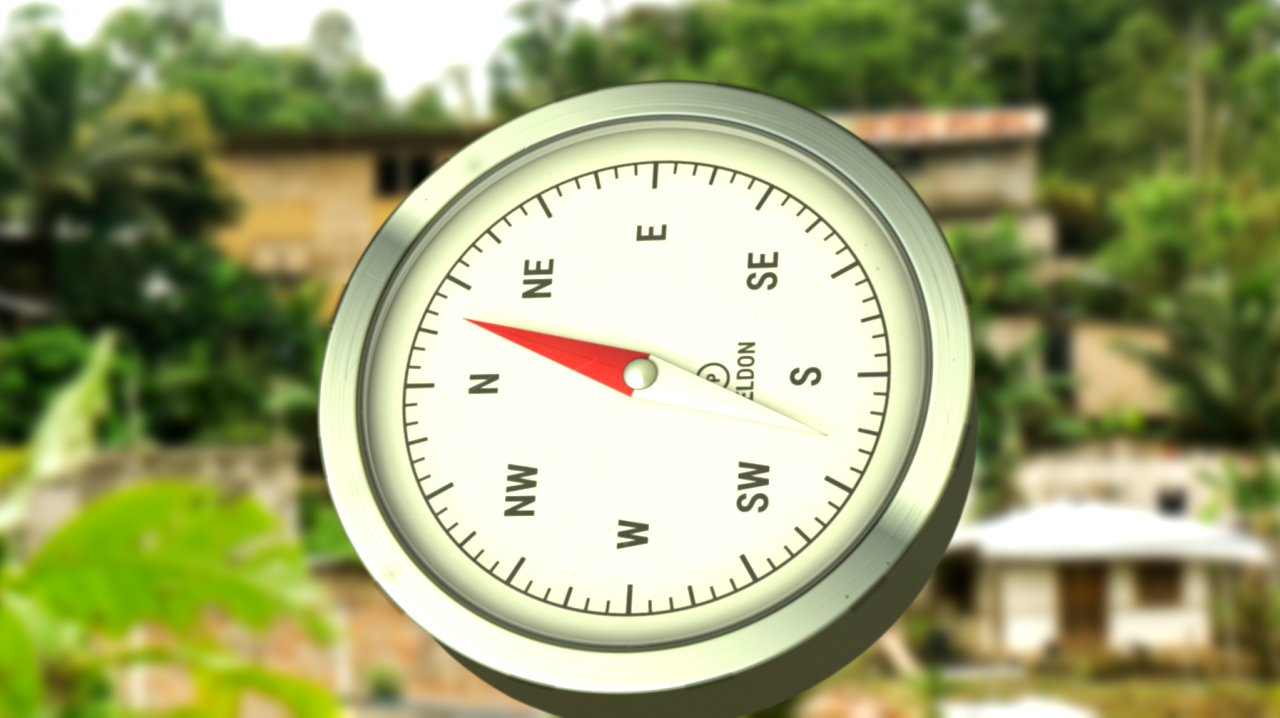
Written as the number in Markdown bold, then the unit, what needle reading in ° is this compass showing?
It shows **20** °
